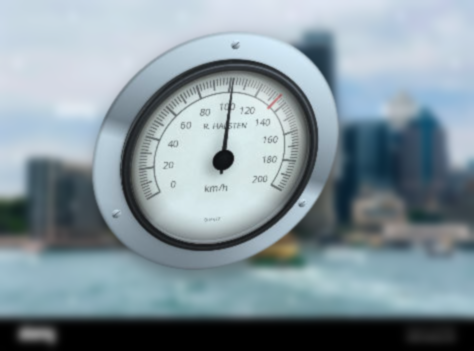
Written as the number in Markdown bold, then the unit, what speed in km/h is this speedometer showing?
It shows **100** km/h
